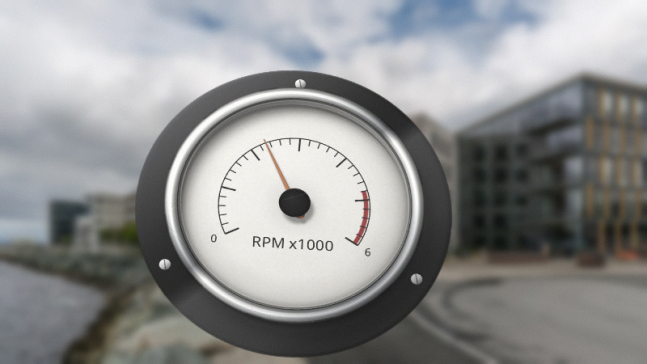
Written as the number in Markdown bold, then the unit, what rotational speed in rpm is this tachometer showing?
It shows **2300** rpm
